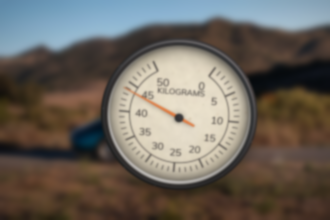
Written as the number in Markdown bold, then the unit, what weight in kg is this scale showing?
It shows **44** kg
